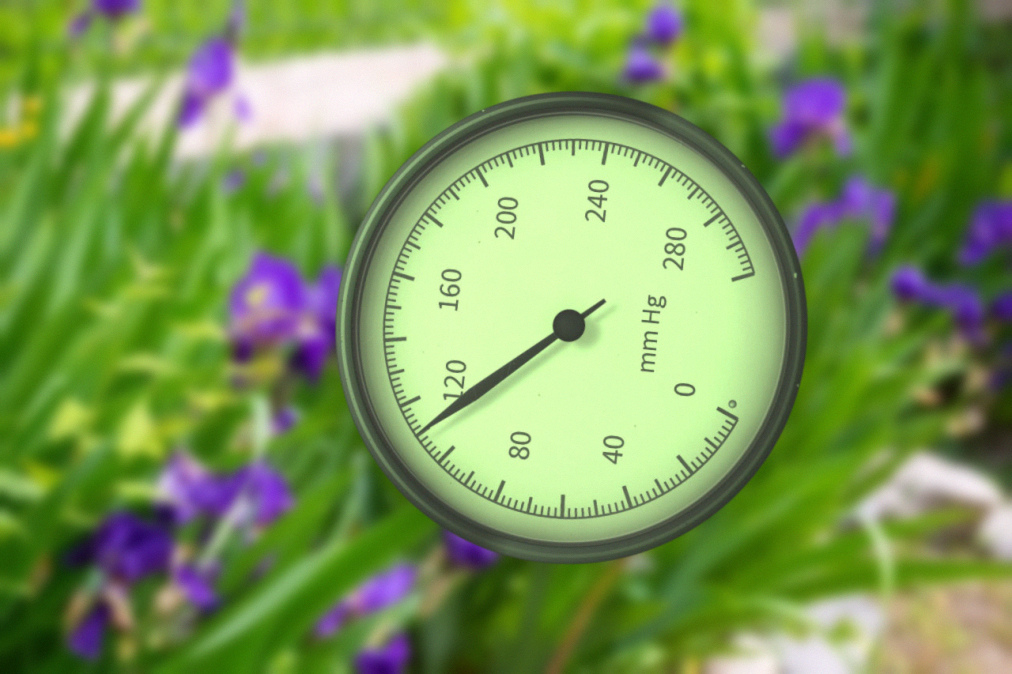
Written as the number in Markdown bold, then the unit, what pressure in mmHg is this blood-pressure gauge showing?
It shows **110** mmHg
